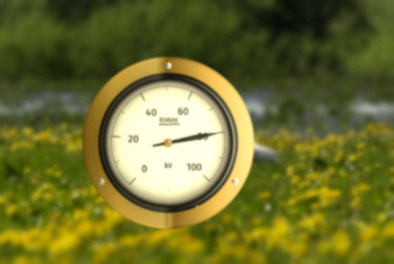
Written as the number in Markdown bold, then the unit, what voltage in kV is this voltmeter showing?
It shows **80** kV
